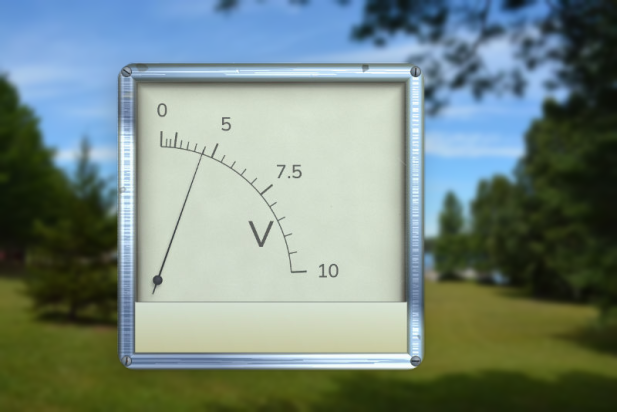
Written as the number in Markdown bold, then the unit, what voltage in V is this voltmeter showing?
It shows **4.5** V
